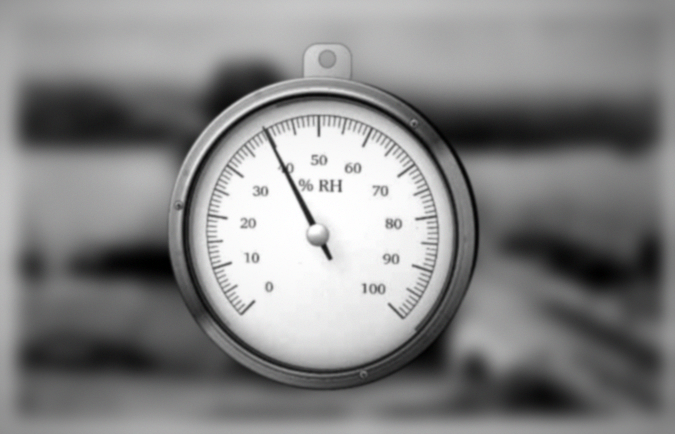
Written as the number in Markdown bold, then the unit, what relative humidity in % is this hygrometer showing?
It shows **40** %
